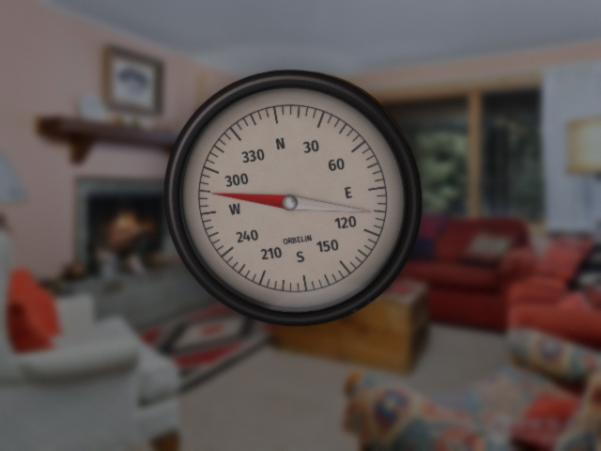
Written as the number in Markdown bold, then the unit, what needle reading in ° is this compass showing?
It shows **285** °
